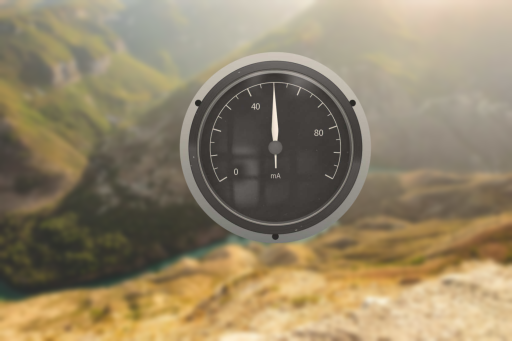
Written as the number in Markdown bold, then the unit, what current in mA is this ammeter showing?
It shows **50** mA
